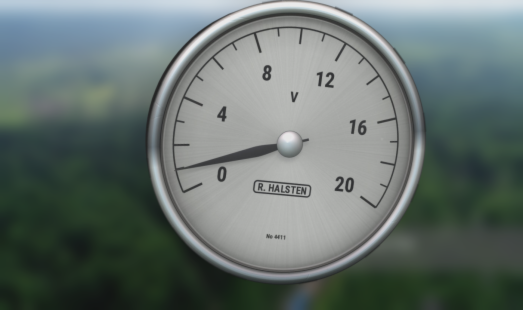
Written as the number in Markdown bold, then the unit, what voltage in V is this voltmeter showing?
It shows **1** V
